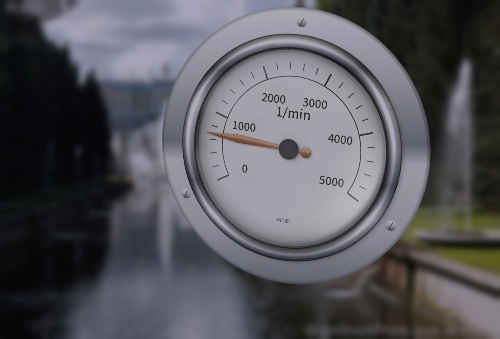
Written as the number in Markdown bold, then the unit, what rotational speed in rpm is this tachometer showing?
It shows **700** rpm
